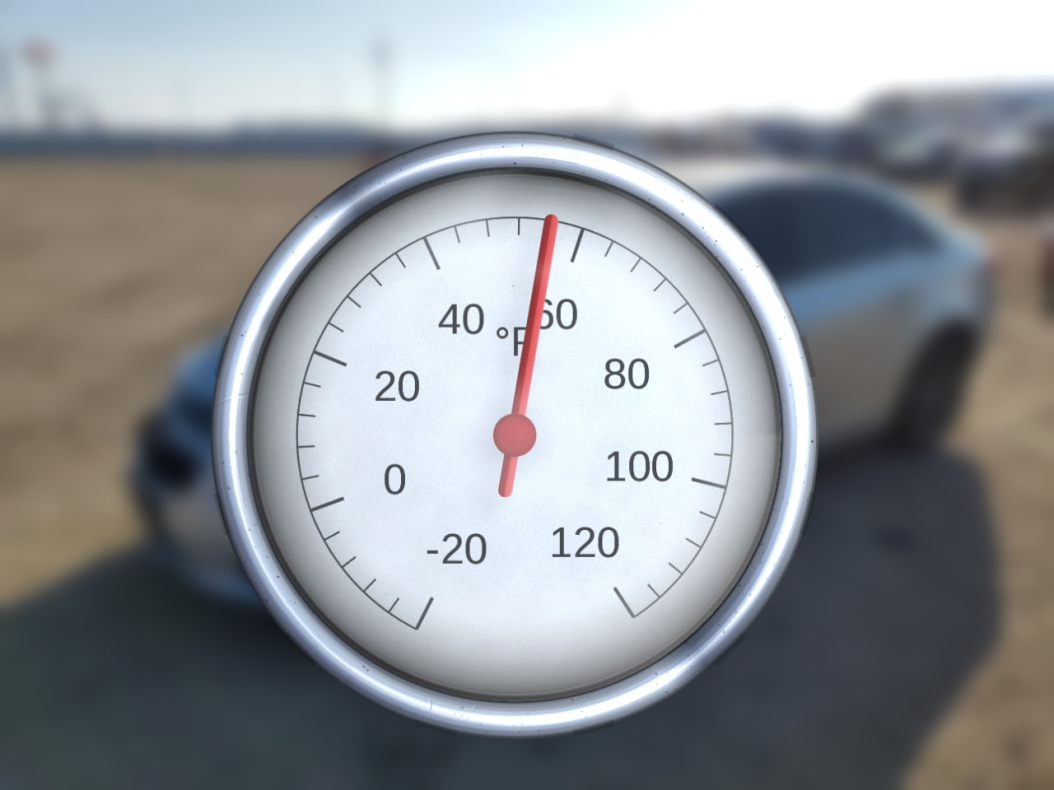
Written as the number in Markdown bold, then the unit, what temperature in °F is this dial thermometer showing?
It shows **56** °F
